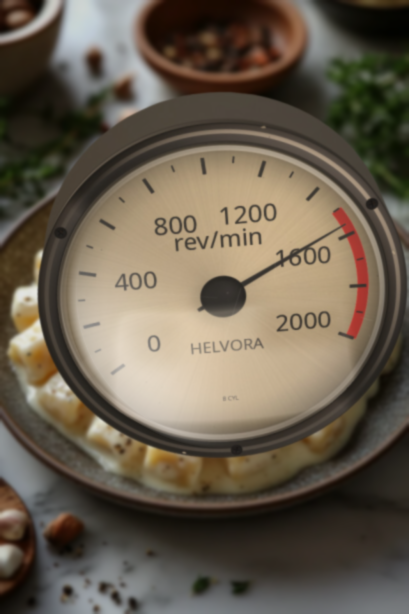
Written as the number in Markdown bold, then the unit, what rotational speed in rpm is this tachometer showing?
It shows **1550** rpm
